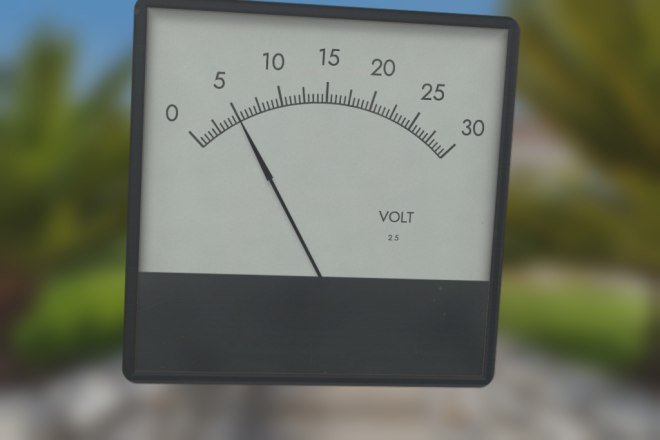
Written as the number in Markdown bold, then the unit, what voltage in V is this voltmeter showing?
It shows **5** V
